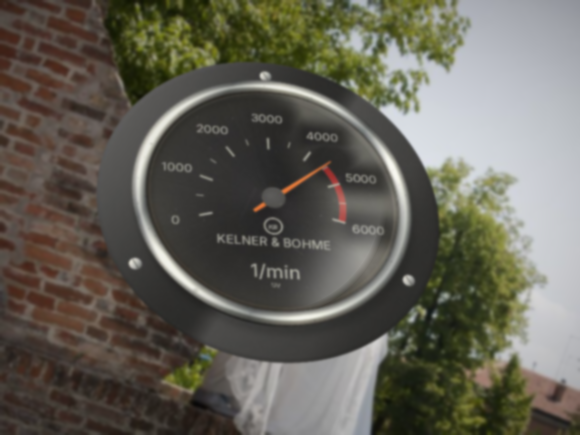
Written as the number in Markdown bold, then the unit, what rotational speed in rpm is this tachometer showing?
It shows **4500** rpm
